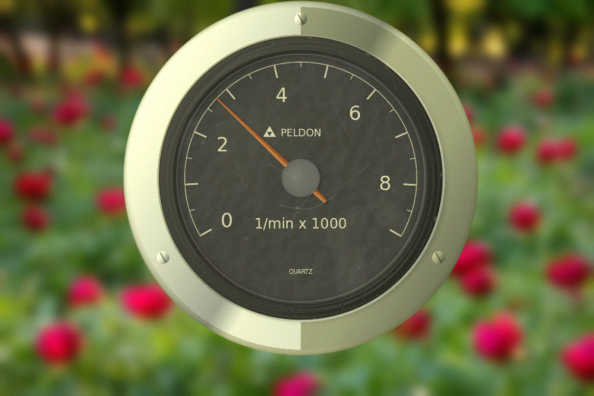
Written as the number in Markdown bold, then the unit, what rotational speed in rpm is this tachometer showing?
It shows **2750** rpm
